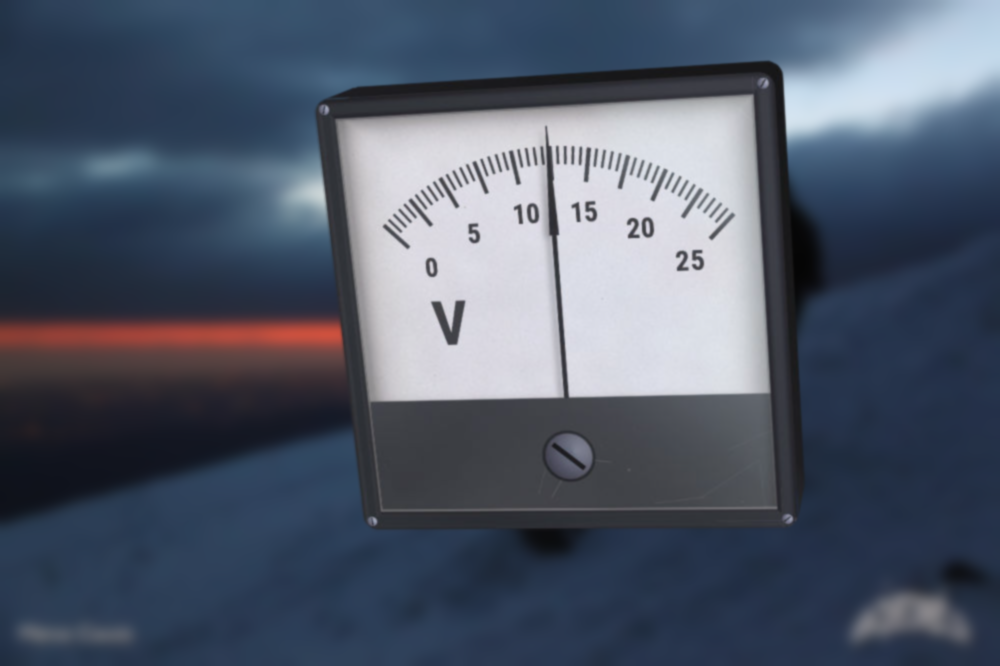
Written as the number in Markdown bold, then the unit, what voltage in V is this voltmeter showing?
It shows **12.5** V
